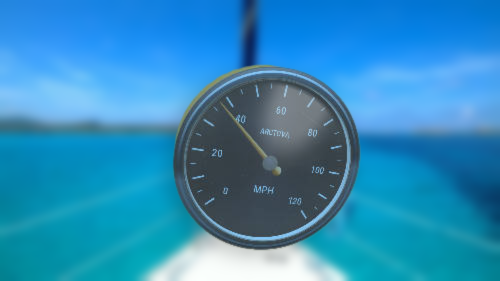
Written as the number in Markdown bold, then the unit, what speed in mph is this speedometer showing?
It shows **37.5** mph
